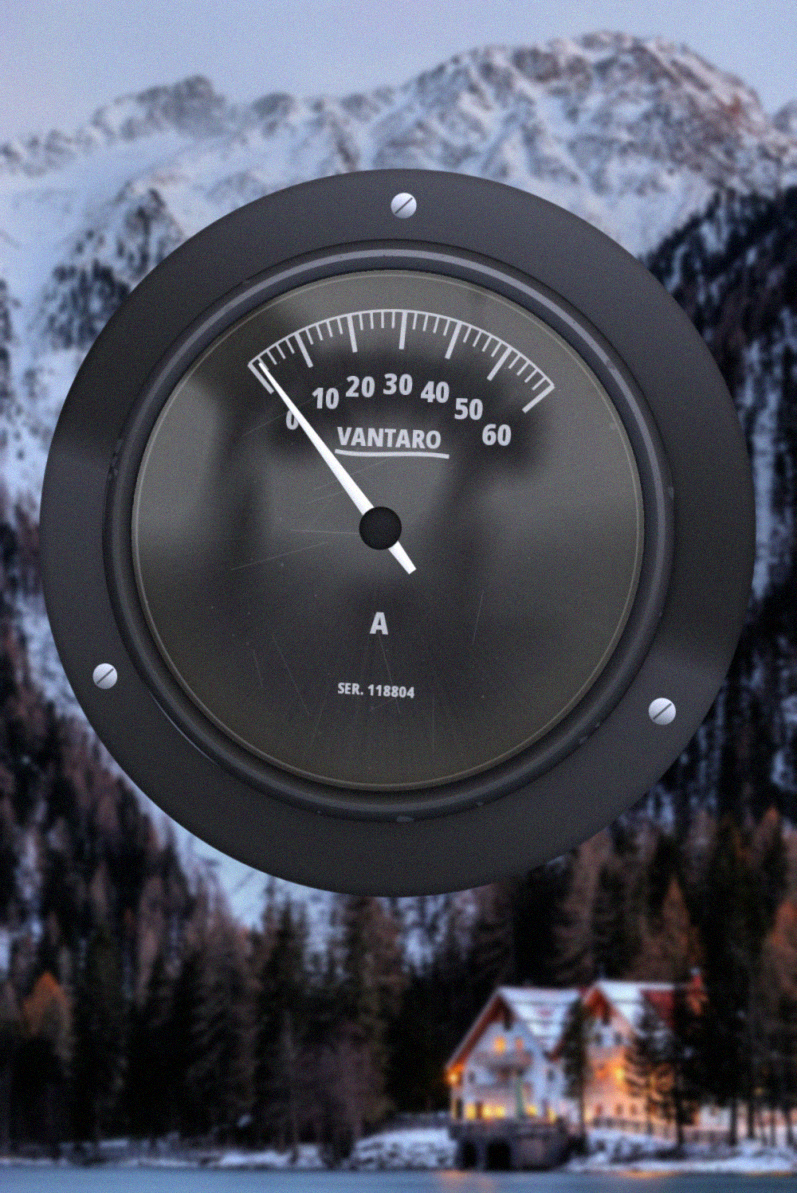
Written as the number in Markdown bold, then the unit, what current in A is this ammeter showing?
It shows **2** A
